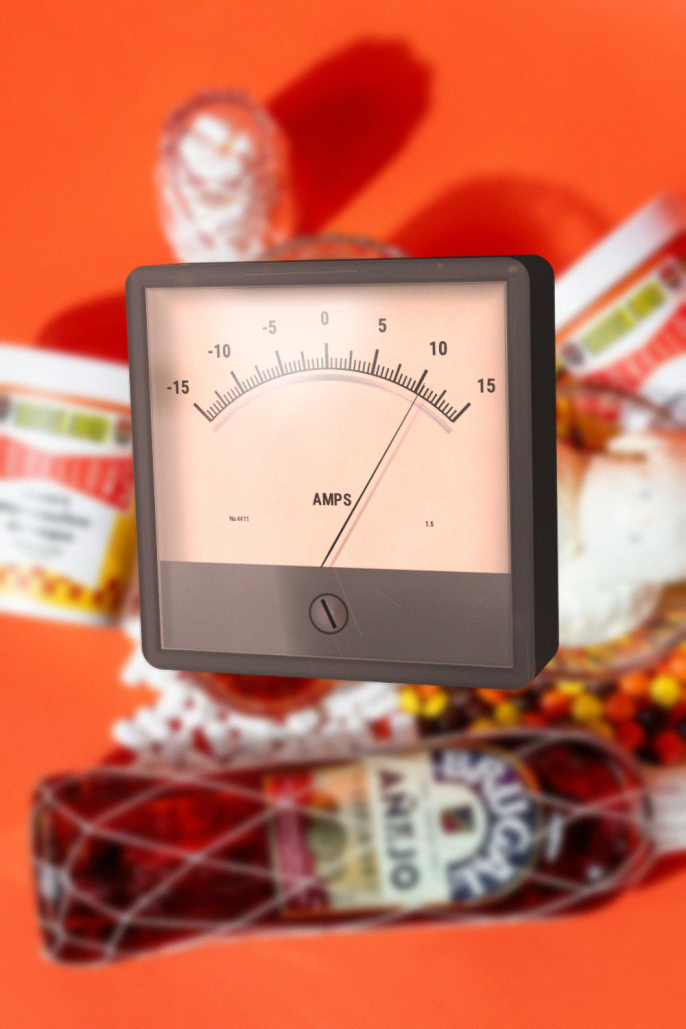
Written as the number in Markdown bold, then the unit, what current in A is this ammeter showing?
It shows **10.5** A
